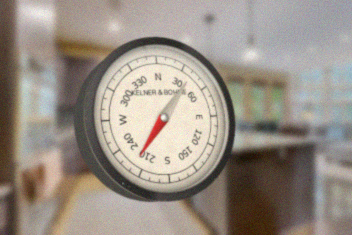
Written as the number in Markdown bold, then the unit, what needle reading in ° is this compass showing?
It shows **220** °
